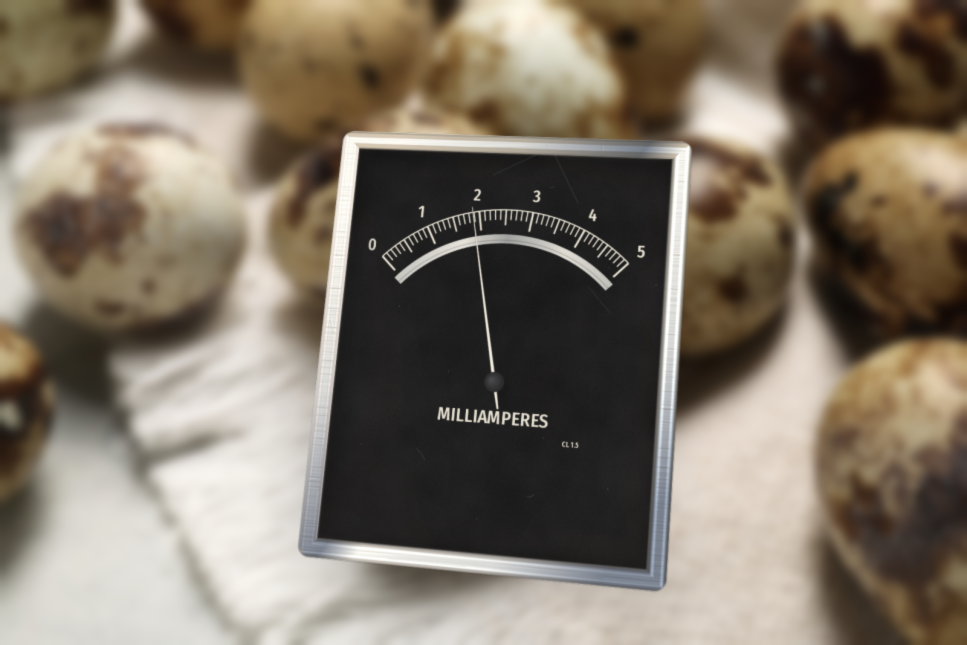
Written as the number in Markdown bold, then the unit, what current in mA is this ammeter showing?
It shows **1.9** mA
